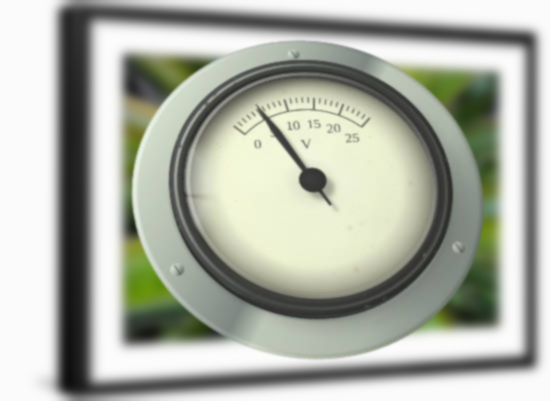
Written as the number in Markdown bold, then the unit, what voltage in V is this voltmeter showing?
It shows **5** V
